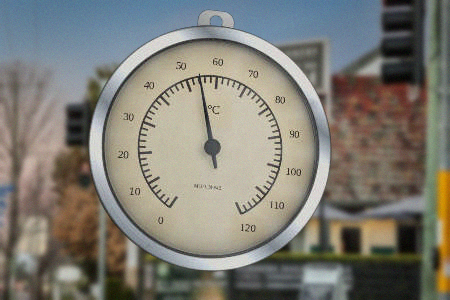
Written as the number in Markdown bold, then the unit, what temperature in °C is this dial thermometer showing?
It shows **54** °C
